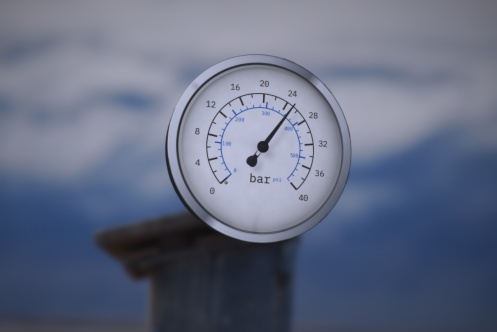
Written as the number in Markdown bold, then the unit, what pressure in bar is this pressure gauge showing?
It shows **25** bar
